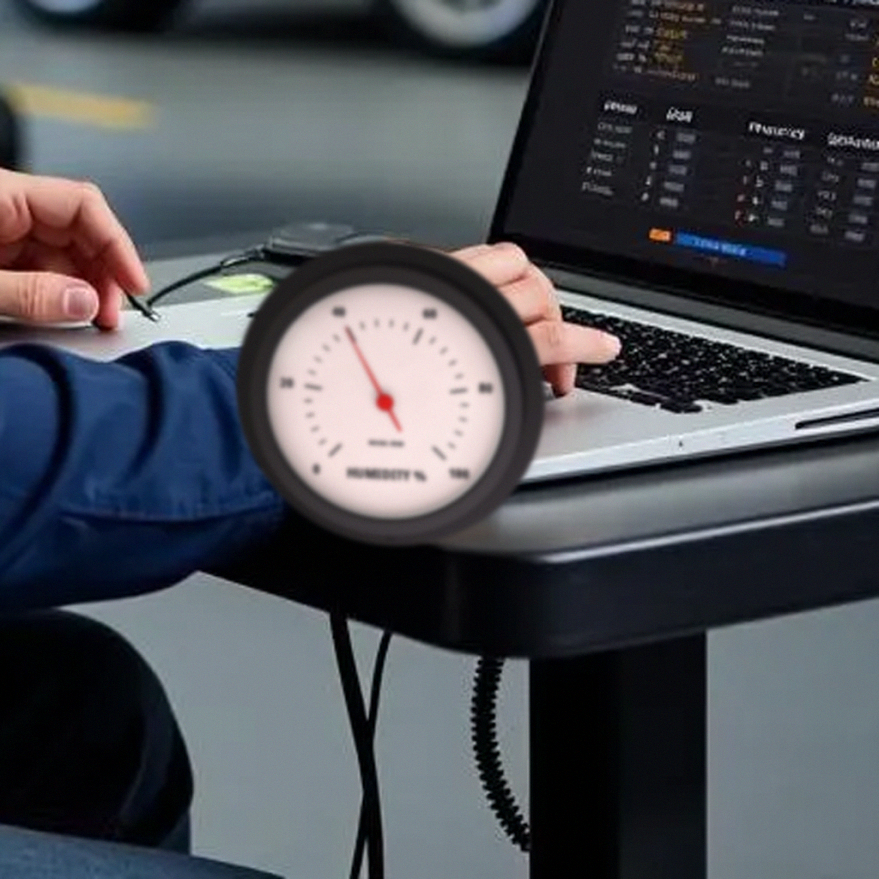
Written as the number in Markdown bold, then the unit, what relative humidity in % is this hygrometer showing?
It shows **40** %
